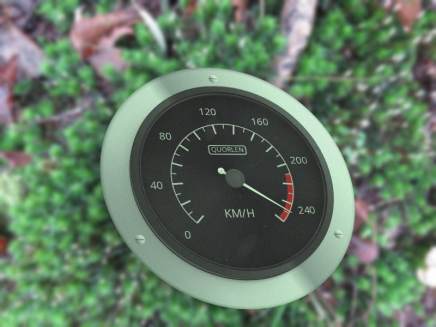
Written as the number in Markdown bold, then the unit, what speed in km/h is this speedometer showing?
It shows **250** km/h
